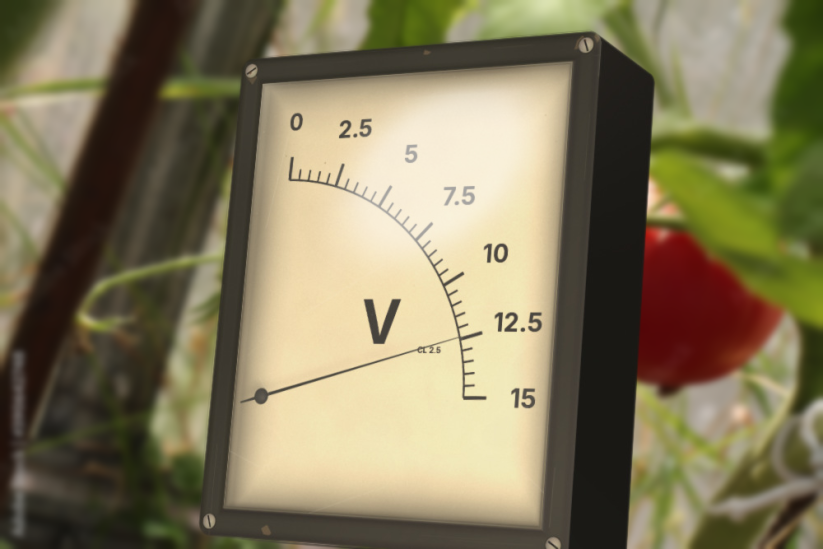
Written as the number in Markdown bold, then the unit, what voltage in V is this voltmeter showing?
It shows **12.5** V
